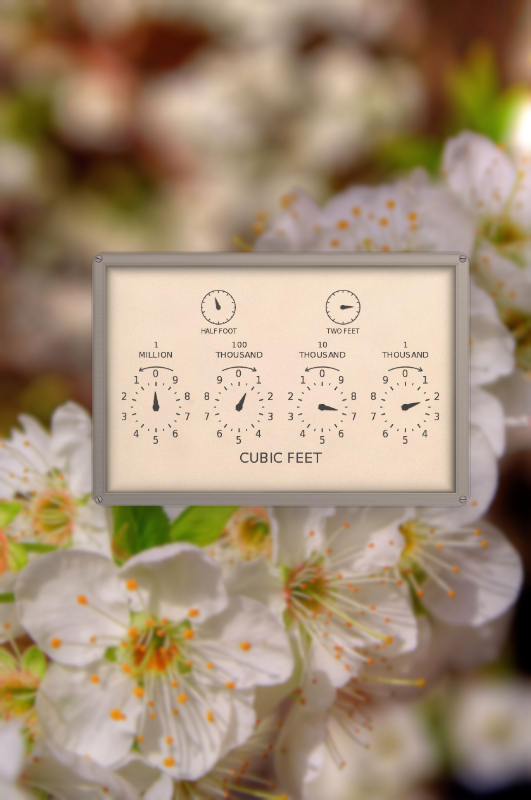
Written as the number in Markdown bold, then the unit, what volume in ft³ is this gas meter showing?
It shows **7200** ft³
